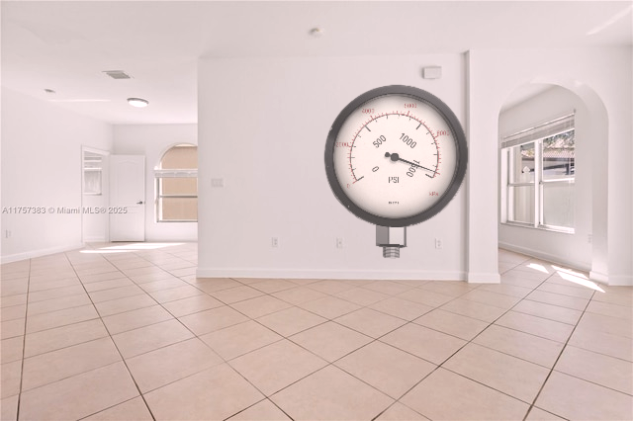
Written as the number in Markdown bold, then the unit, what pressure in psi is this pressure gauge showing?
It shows **1450** psi
